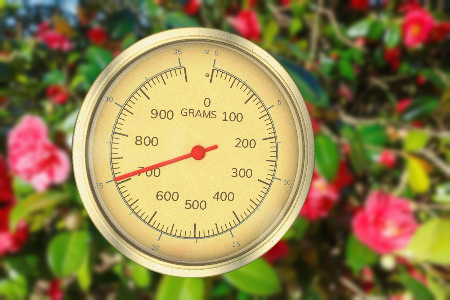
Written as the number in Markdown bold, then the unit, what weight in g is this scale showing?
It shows **710** g
